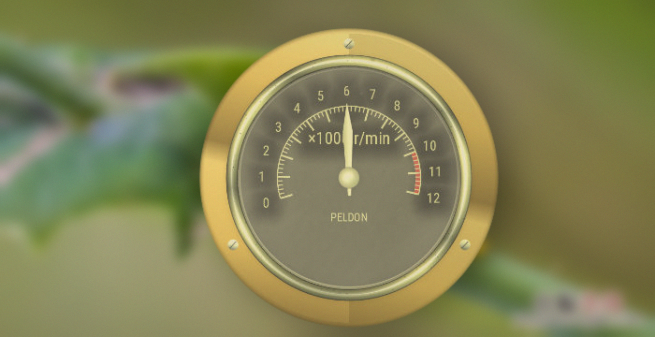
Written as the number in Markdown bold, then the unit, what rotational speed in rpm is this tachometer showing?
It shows **6000** rpm
